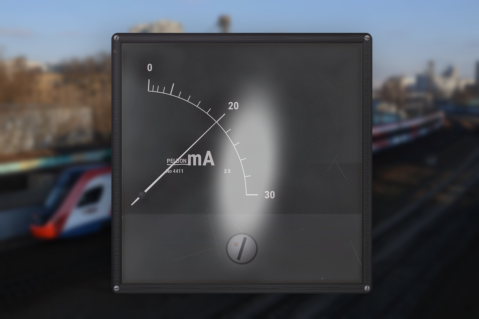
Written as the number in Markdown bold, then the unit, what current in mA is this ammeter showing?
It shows **20** mA
